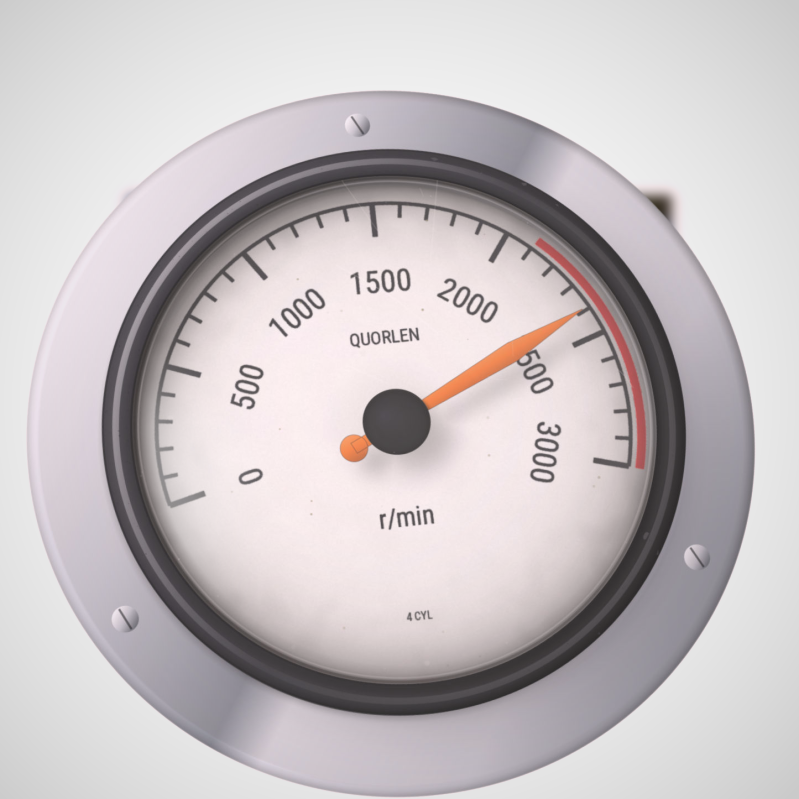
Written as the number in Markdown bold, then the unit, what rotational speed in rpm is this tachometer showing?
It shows **2400** rpm
